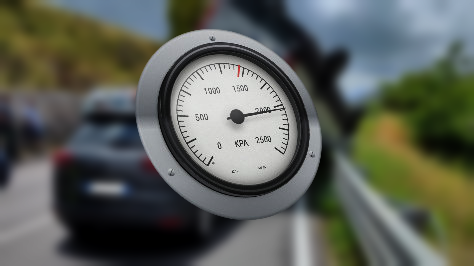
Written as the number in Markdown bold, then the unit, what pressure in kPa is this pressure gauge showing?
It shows **2050** kPa
